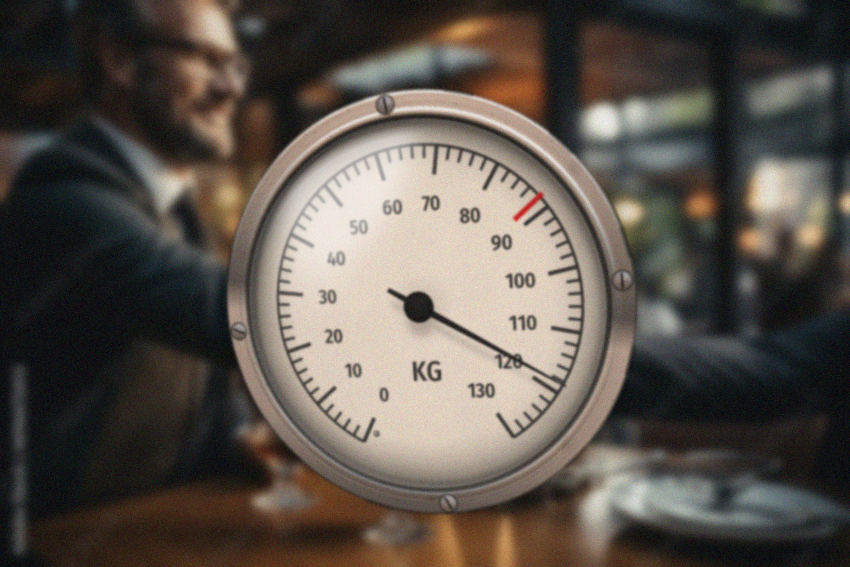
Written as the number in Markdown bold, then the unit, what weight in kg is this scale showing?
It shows **118** kg
